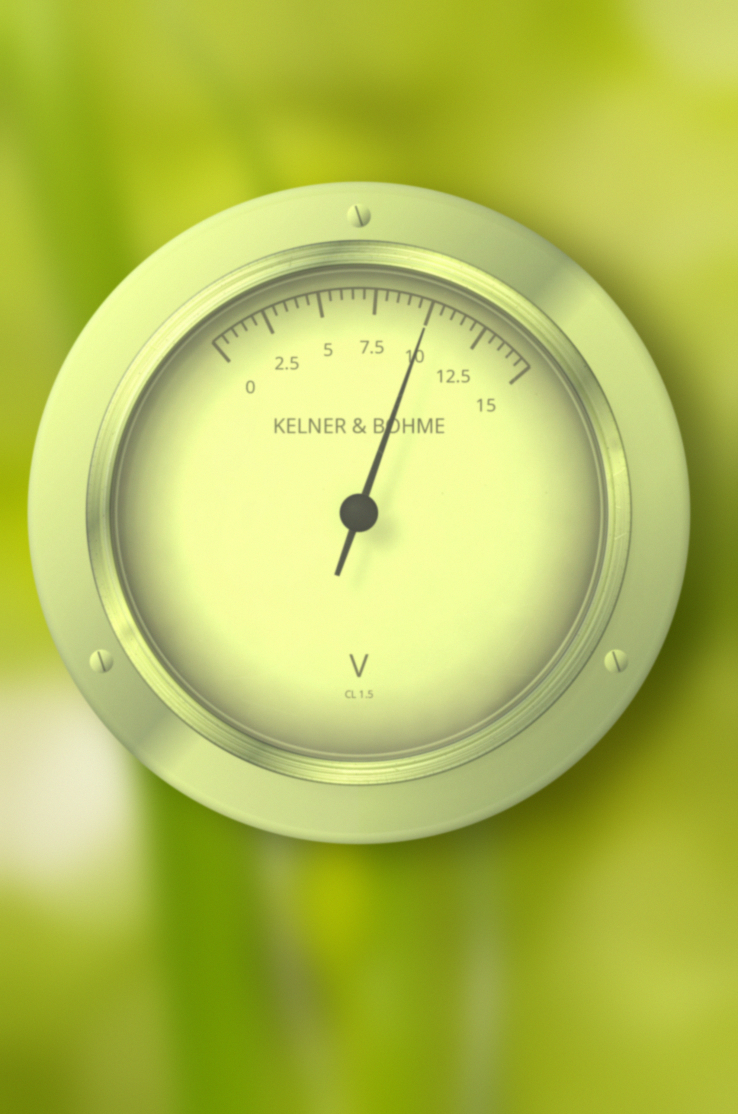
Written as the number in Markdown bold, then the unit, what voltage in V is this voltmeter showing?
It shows **10** V
